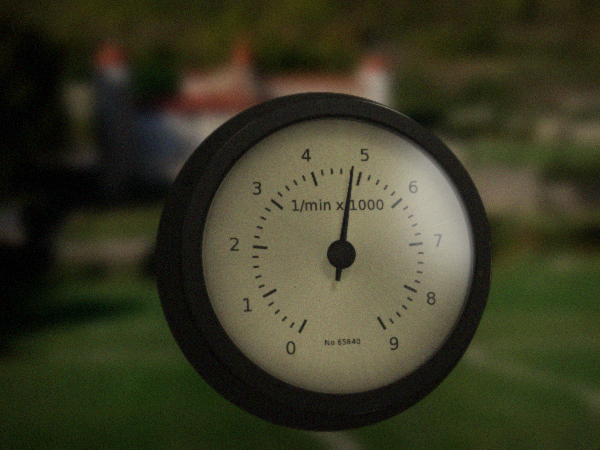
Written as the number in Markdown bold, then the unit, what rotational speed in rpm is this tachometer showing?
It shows **4800** rpm
